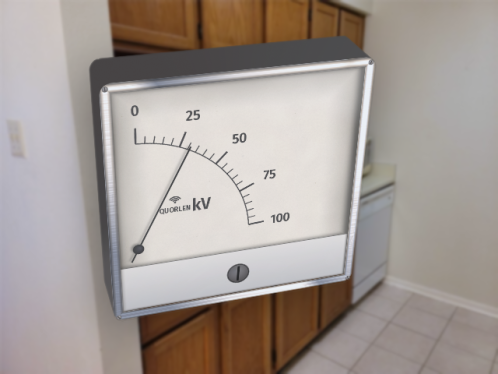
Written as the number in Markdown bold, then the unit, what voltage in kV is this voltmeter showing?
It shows **30** kV
